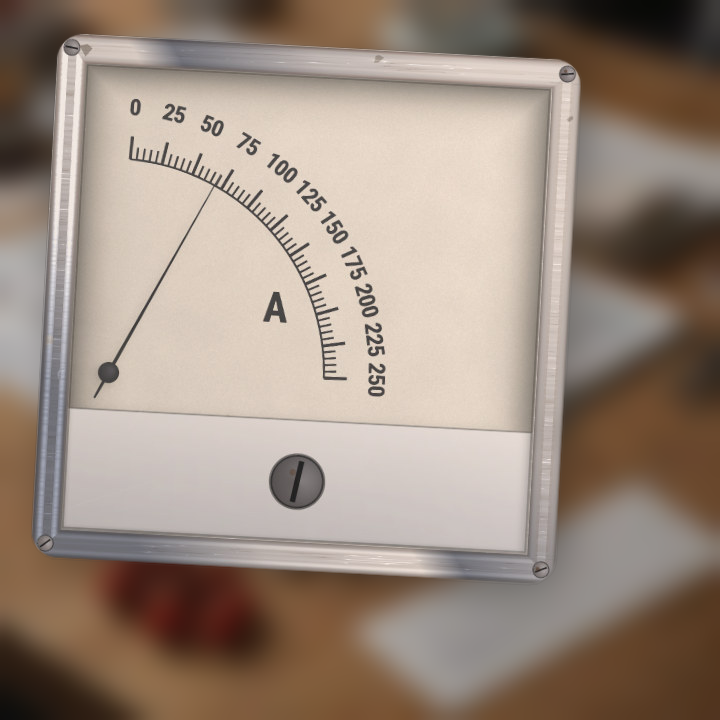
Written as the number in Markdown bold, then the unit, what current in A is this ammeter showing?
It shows **70** A
